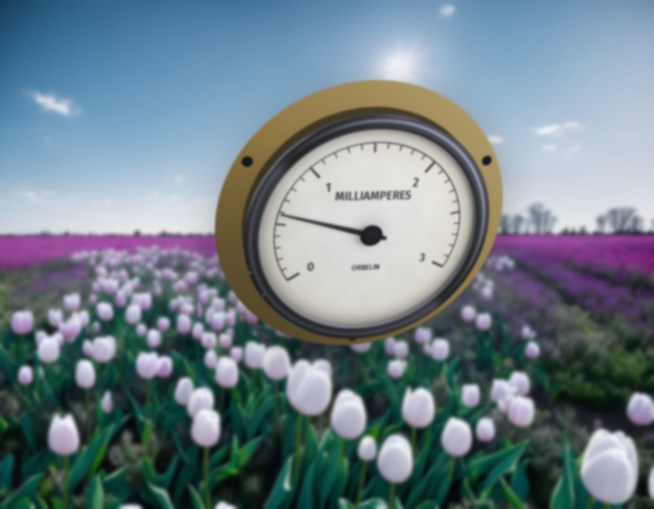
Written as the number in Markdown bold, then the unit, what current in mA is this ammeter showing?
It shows **0.6** mA
